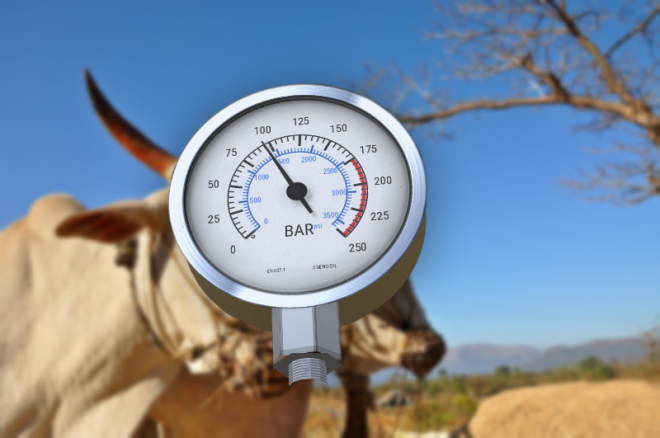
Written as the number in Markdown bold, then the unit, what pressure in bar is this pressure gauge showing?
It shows **95** bar
